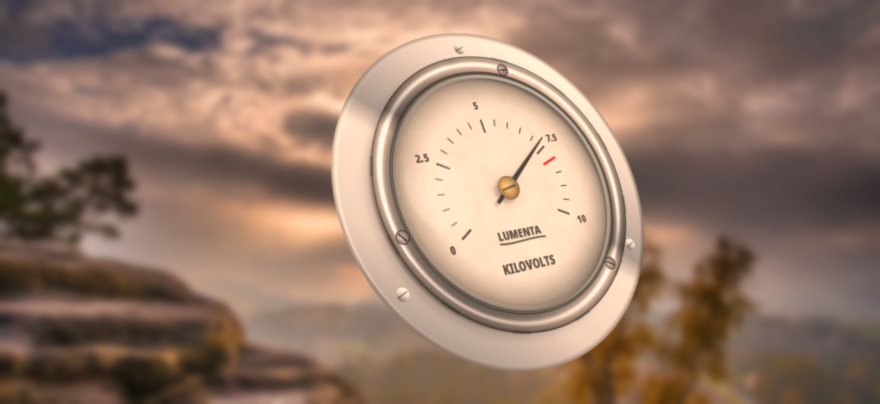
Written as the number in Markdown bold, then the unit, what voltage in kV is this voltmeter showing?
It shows **7.25** kV
